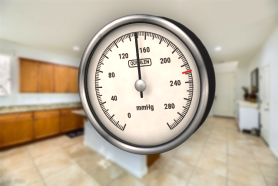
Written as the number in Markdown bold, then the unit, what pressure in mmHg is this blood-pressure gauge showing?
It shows **150** mmHg
